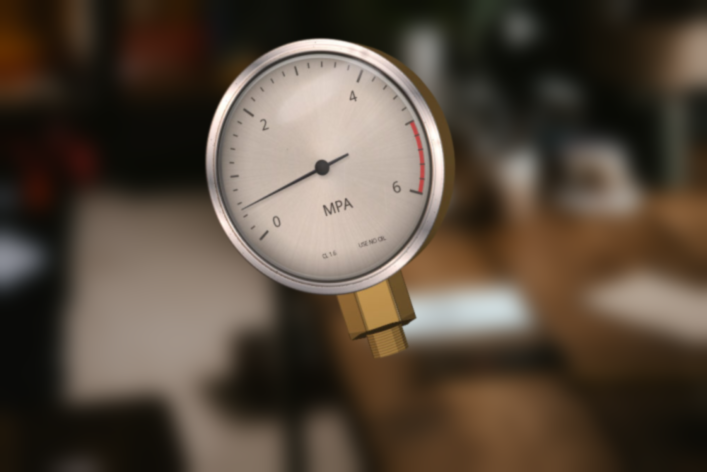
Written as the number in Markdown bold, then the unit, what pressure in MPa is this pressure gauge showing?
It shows **0.5** MPa
